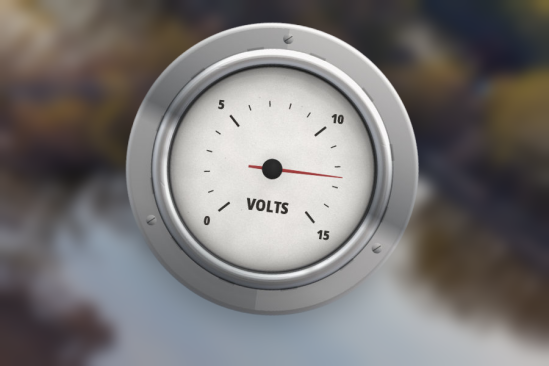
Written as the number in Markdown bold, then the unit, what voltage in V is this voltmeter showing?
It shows **12.5** V
